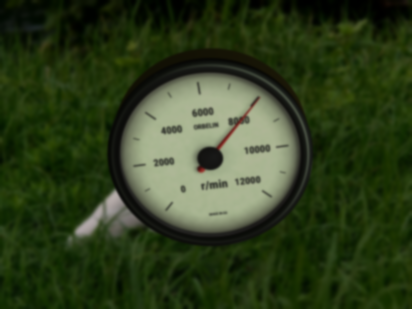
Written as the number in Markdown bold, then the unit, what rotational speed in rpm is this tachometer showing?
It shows **8000** rpm
